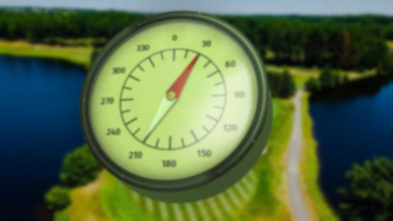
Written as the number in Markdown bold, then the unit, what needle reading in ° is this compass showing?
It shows **30** °
